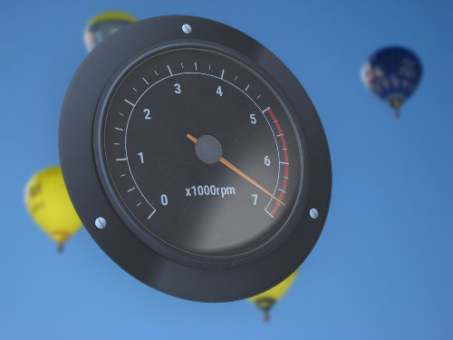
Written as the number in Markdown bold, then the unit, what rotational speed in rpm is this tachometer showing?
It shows **6750** rpm
